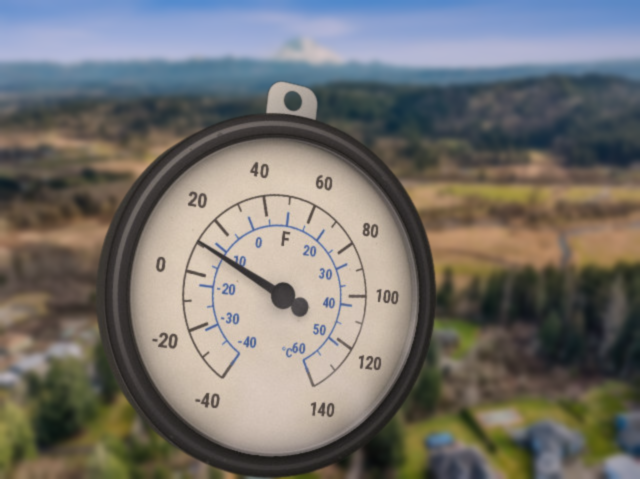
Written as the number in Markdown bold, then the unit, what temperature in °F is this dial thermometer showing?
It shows **10** °F
